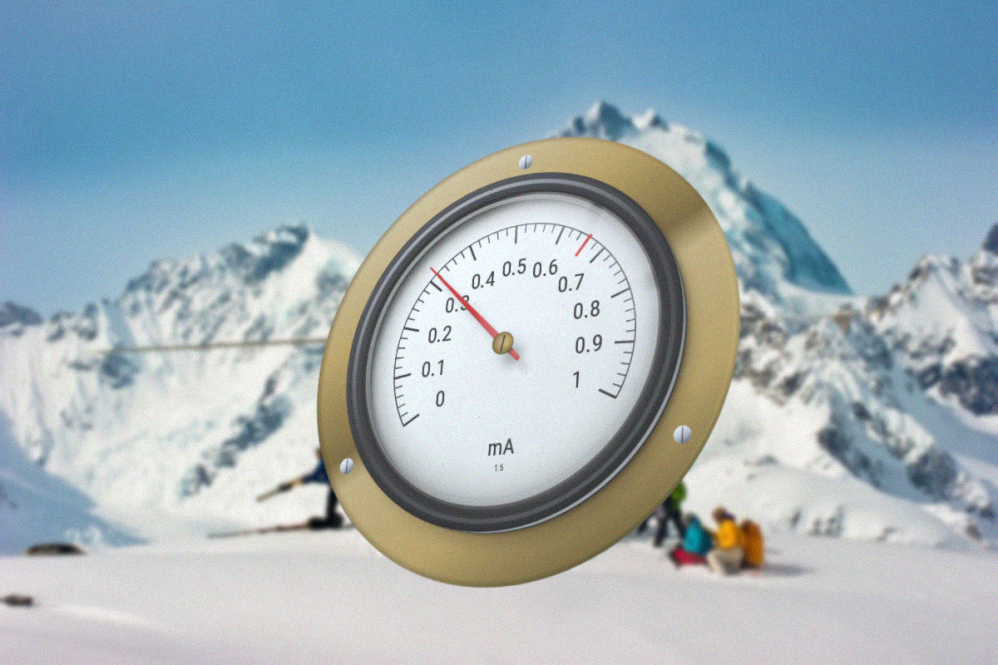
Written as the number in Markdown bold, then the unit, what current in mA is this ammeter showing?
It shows **0.32** mA
